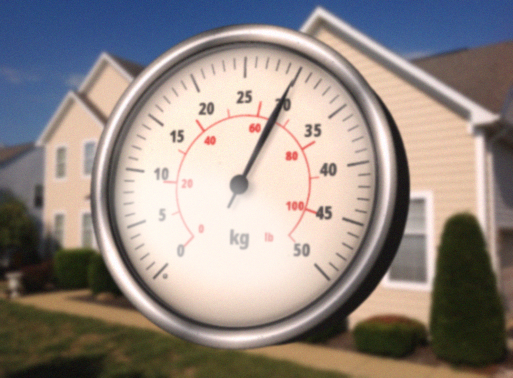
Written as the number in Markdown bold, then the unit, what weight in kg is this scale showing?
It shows **30** kg
